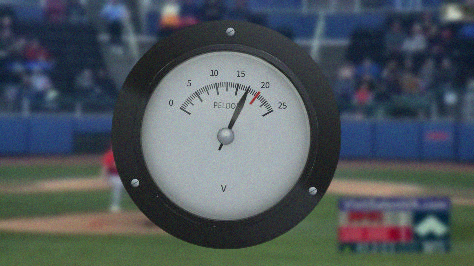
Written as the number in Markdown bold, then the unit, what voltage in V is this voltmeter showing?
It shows **17.5** V
